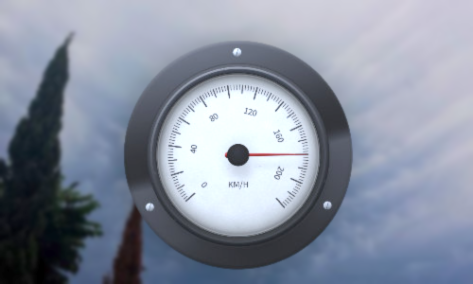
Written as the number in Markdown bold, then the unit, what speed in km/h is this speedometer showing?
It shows **180** km/h
